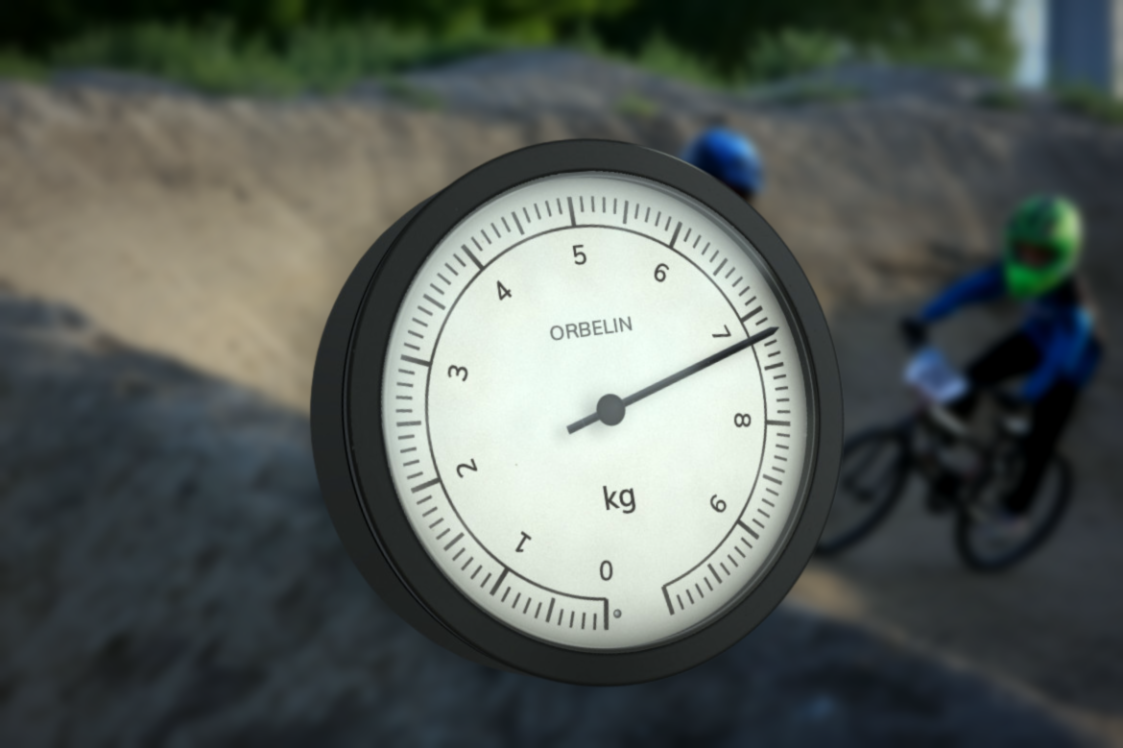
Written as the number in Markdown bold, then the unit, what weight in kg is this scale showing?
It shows **7.2** kg
